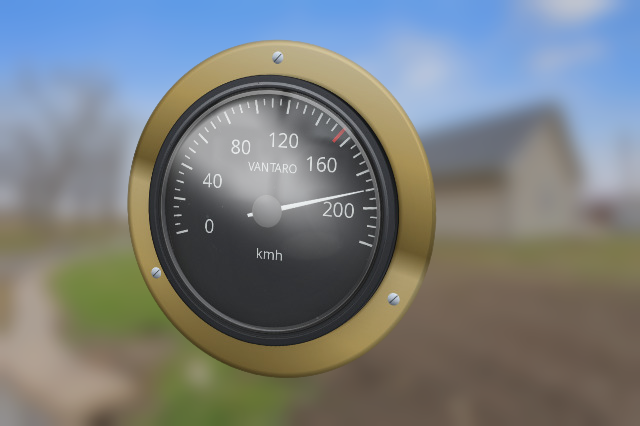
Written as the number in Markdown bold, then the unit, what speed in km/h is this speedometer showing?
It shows **190** km/h
